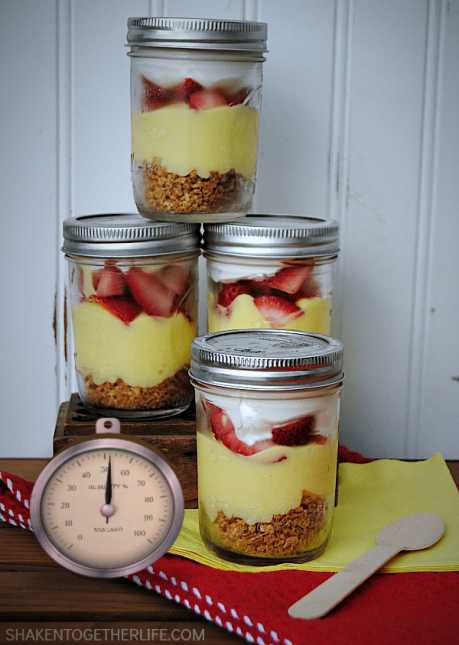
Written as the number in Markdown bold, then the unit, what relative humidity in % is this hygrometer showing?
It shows **52** %
